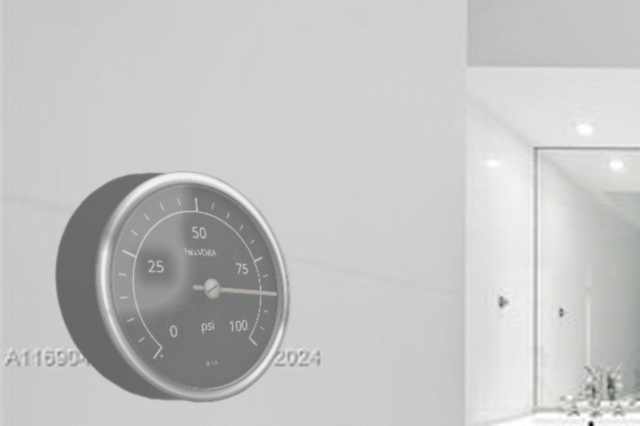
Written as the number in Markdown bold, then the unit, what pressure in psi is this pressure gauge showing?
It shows **85** psi
